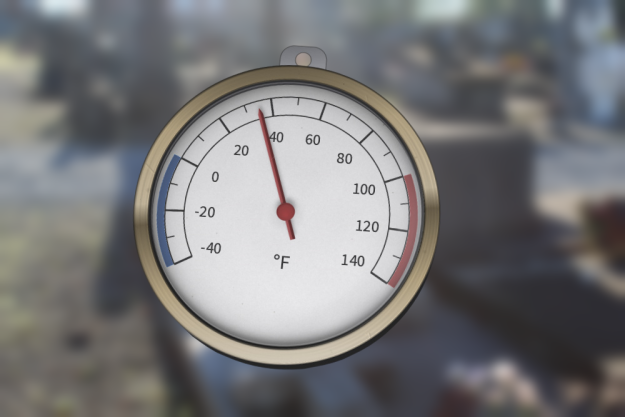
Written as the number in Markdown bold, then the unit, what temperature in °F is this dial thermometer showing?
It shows **35** °F
